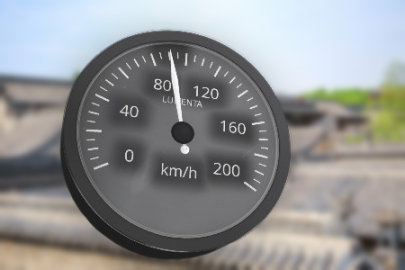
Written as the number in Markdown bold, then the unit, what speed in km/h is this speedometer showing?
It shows **90** km/h
